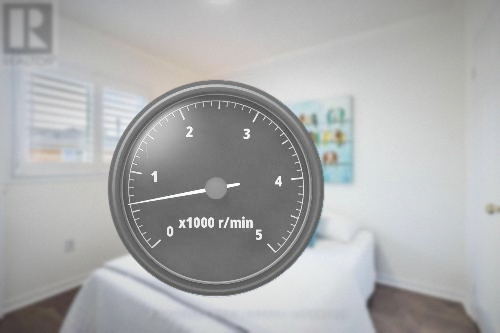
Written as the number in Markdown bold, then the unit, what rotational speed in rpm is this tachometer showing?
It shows **600** rpm
